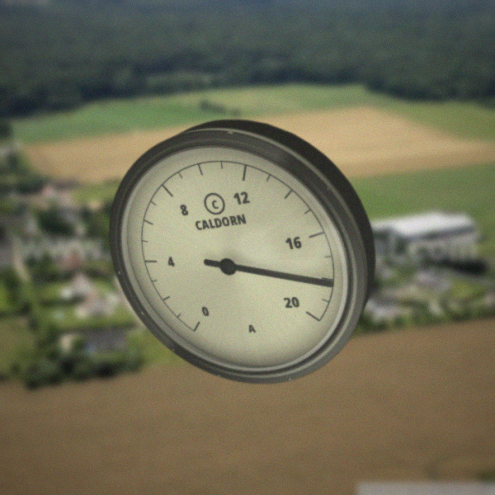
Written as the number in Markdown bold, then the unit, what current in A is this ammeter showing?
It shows **18** A
